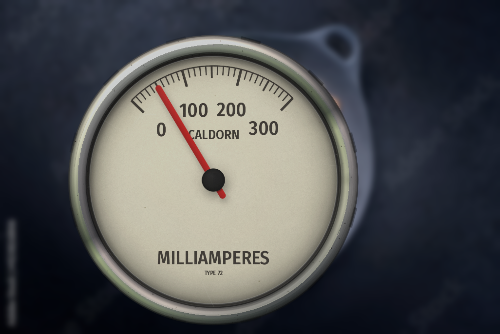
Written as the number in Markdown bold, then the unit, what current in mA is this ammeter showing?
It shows **50** mA
